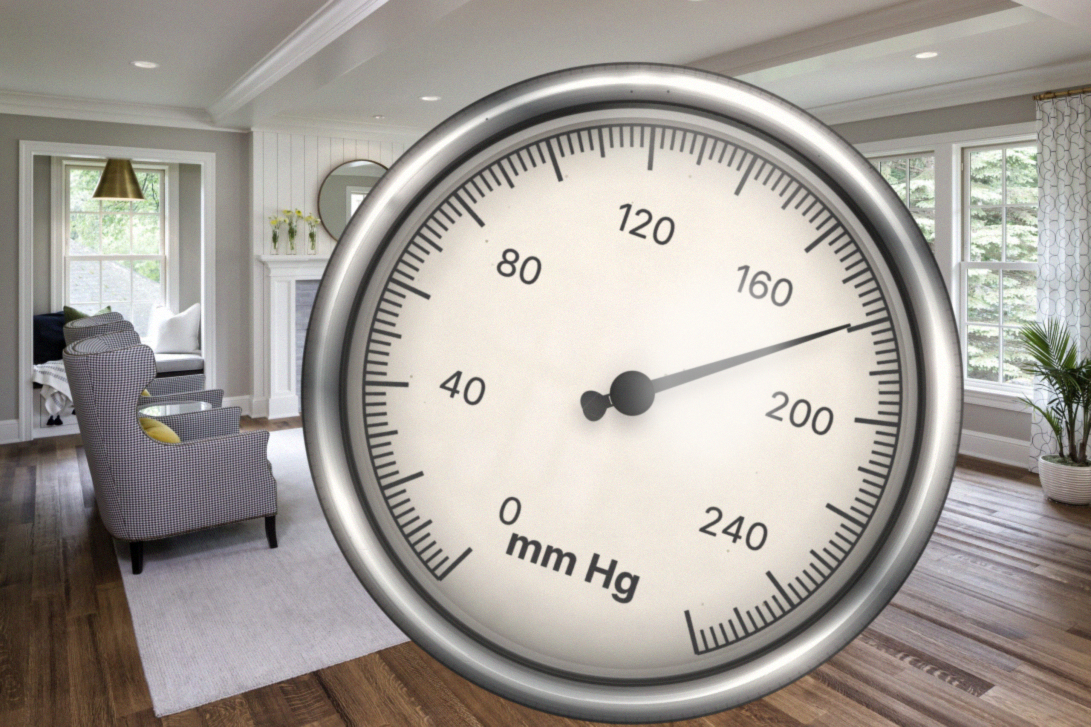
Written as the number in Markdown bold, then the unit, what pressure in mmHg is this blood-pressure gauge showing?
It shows **179** mmHg
